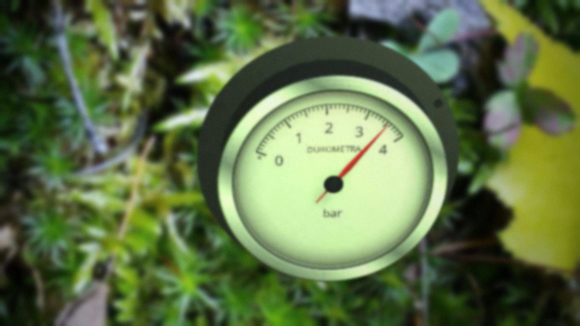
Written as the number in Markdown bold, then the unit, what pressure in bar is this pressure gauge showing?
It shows **3.5** bar
